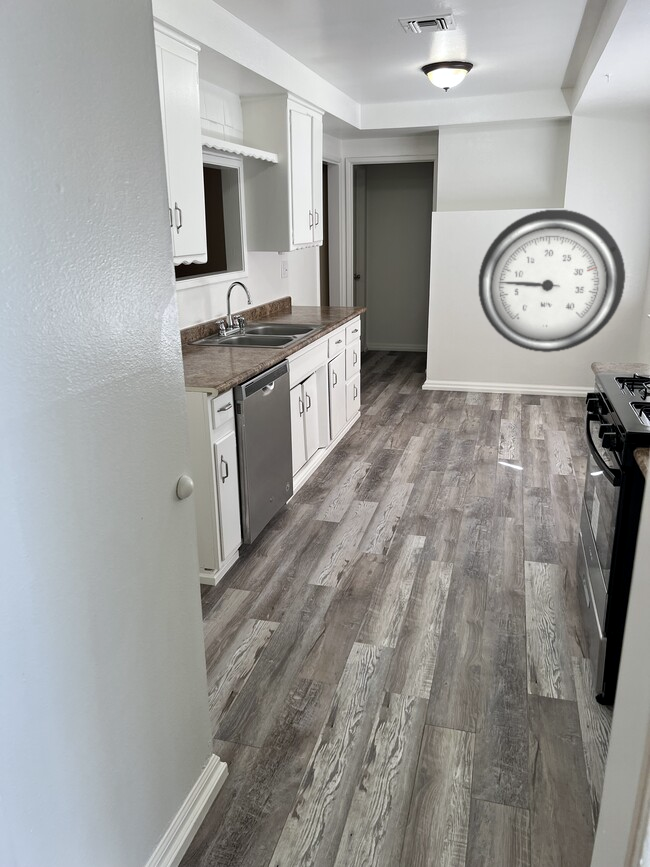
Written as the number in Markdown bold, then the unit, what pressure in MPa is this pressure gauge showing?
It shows **7.5** MPa
